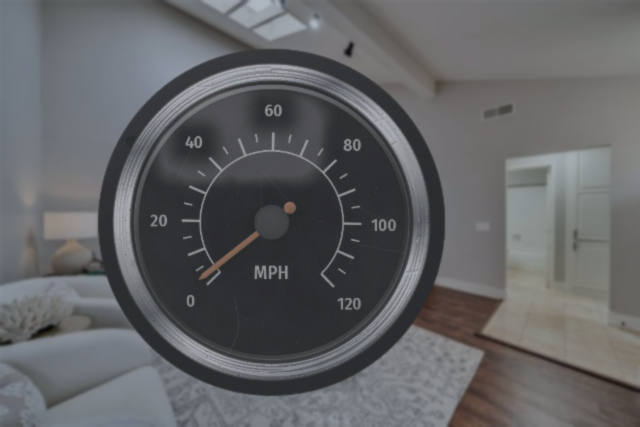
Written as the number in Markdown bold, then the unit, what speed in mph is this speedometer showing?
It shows **2.5** mph
